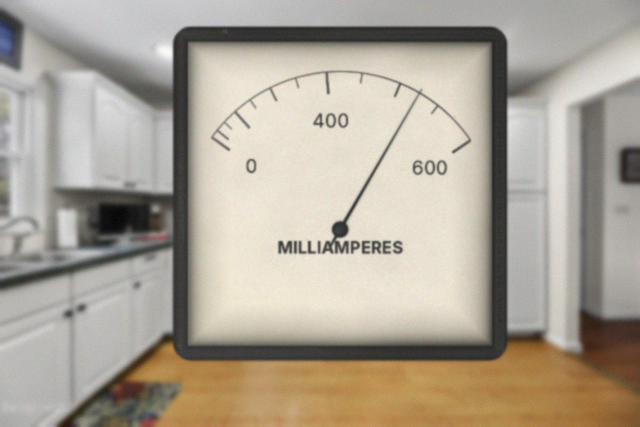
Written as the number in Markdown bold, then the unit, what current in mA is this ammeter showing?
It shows **525** mA
